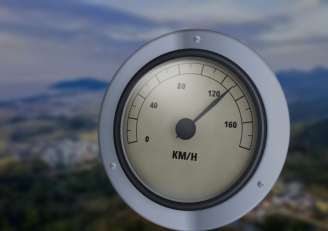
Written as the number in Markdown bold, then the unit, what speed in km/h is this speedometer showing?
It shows **130** km/h
